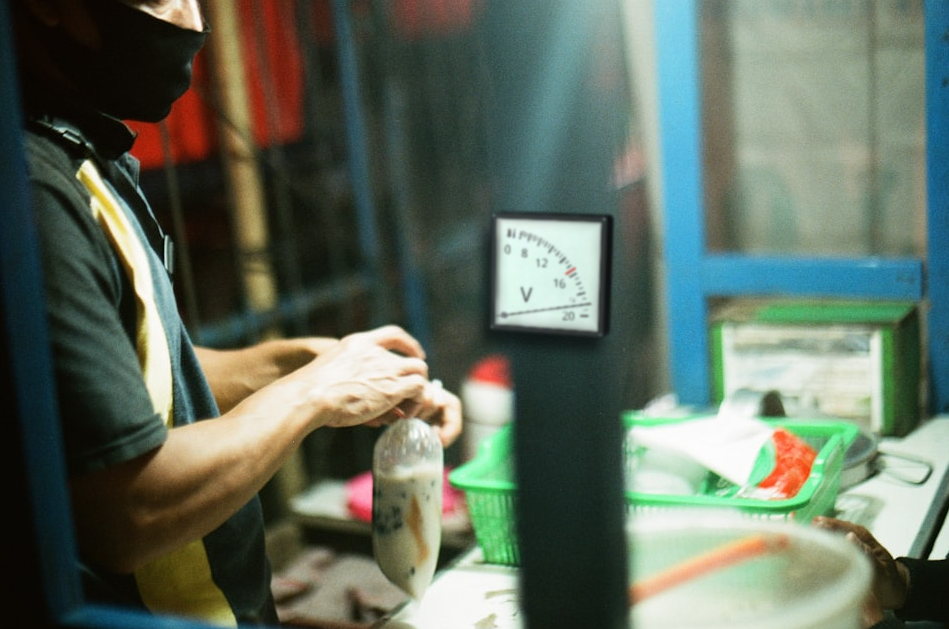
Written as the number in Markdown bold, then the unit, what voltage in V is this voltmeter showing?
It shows **19** V
